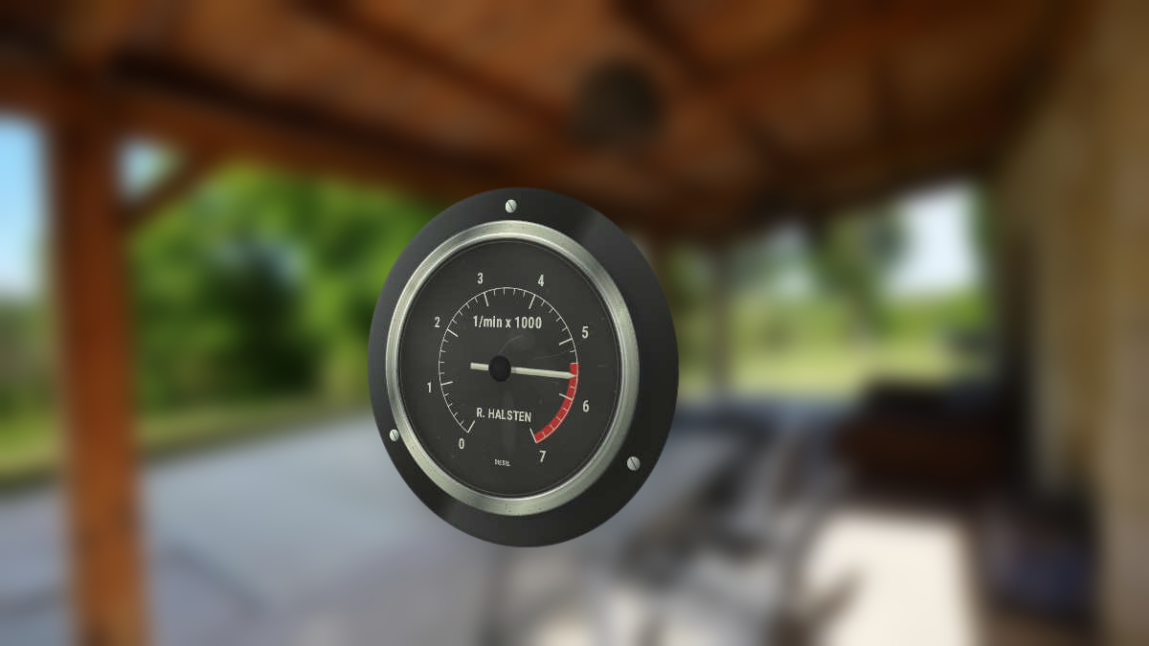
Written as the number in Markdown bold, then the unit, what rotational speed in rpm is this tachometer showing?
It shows **5600** rpm
